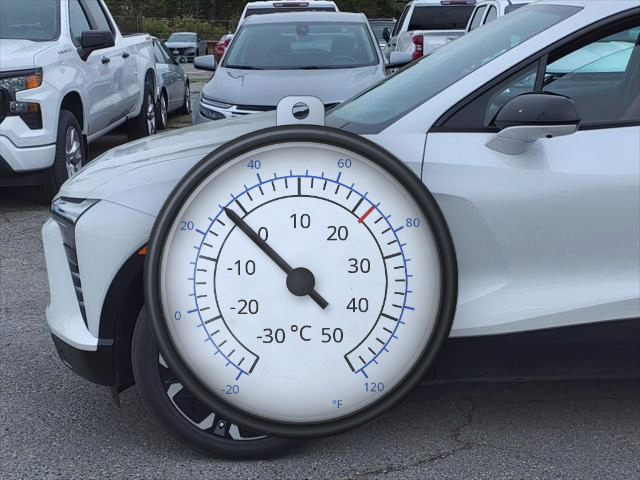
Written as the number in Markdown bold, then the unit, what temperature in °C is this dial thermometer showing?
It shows **-2** °C
